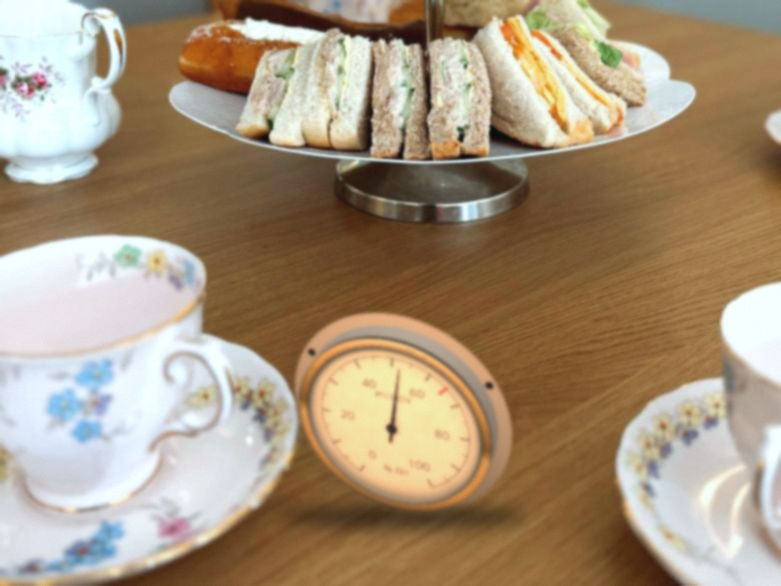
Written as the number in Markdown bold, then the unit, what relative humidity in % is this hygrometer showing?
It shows **52.5** %
